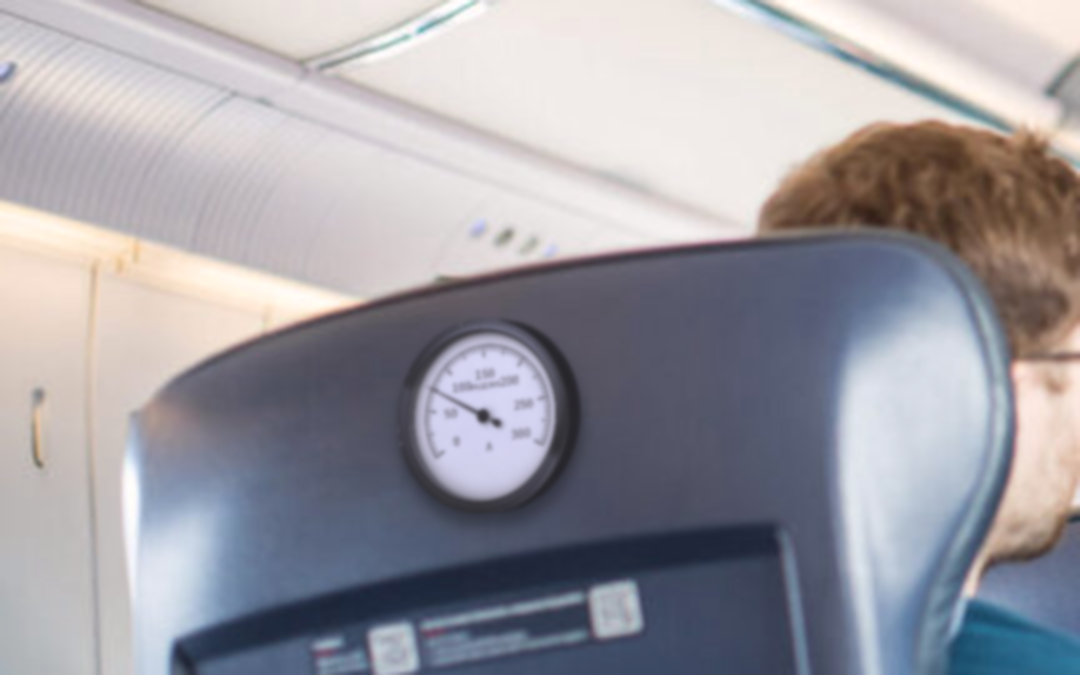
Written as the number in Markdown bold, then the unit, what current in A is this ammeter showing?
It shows **75** A
